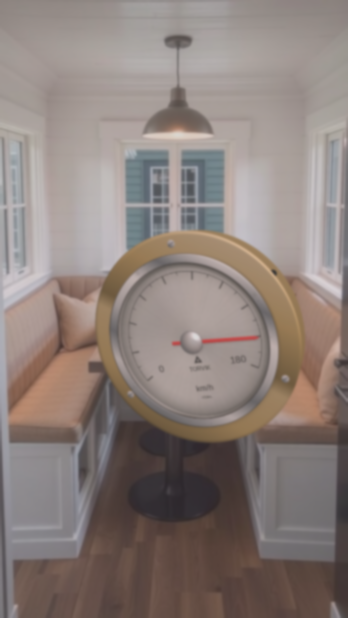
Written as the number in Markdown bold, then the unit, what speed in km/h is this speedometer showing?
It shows **160** km/h
